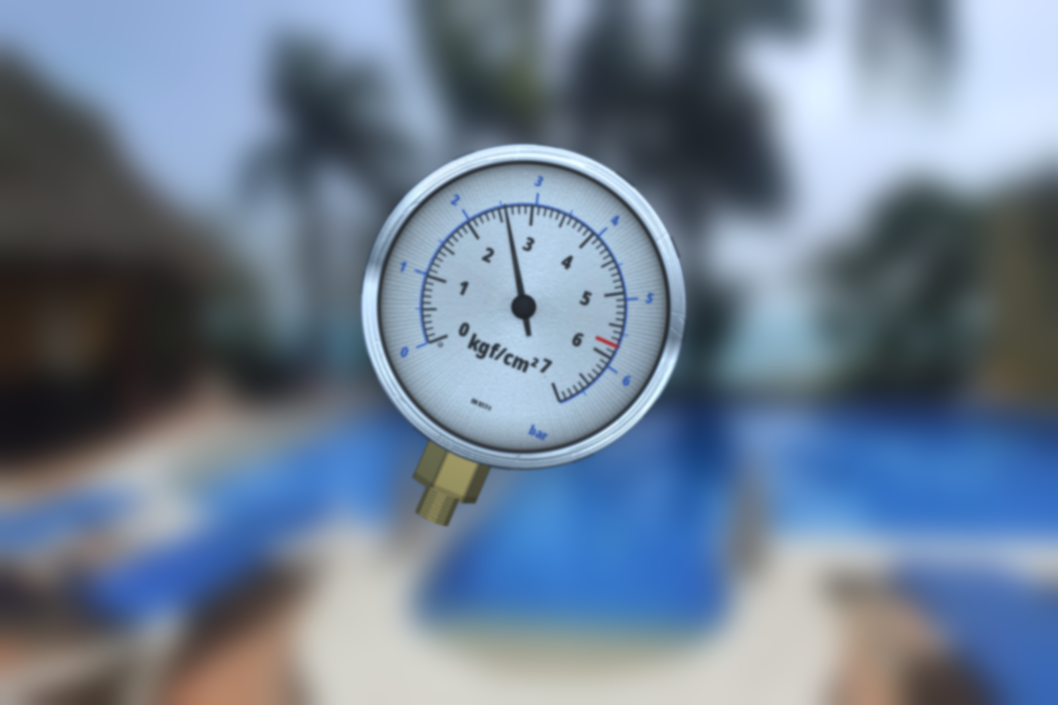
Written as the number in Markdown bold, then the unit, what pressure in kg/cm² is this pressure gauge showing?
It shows **2.6** kg/cm²
